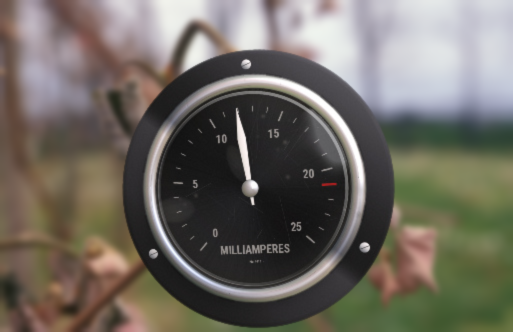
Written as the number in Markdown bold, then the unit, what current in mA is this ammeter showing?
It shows **12** mA
